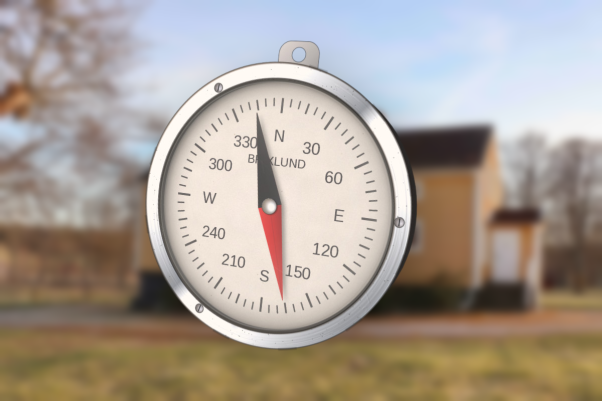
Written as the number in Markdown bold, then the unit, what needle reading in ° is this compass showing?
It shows **165** °
